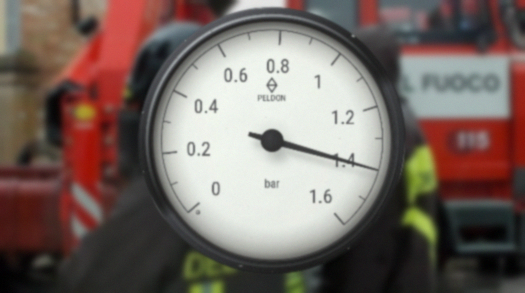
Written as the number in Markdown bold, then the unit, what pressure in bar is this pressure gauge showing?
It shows **1.4** bar
